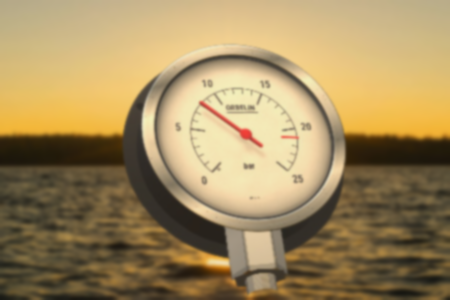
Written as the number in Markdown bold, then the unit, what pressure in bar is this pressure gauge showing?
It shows **8** bar
